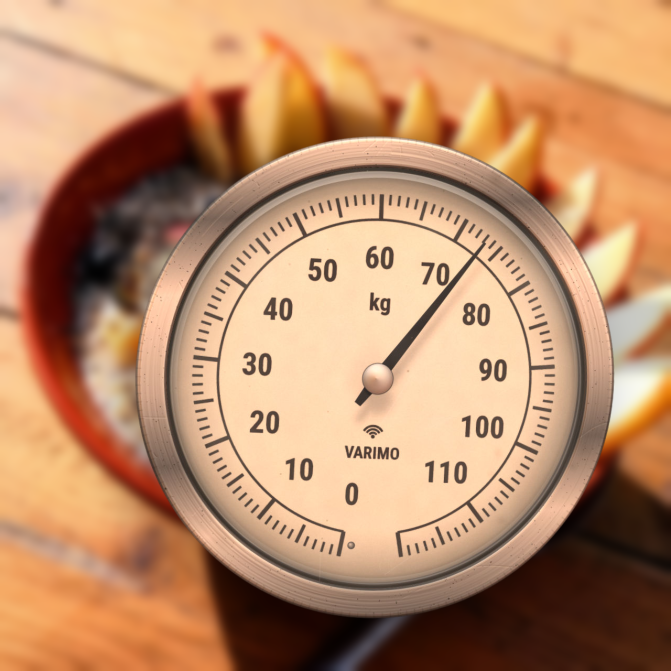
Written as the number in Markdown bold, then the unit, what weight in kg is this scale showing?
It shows **73** kg
